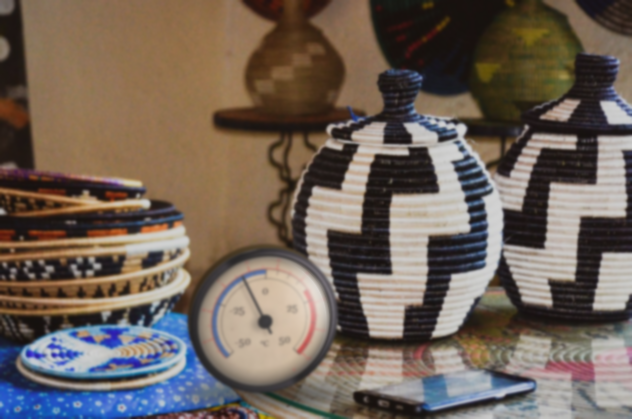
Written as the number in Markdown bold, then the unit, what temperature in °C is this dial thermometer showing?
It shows **-10** °C
